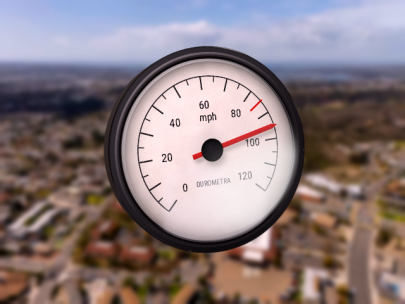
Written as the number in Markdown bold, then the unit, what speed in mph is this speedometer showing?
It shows **95** mph
